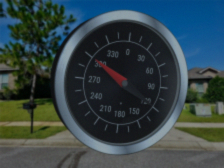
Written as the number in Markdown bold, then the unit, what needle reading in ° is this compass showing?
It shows **300** °
